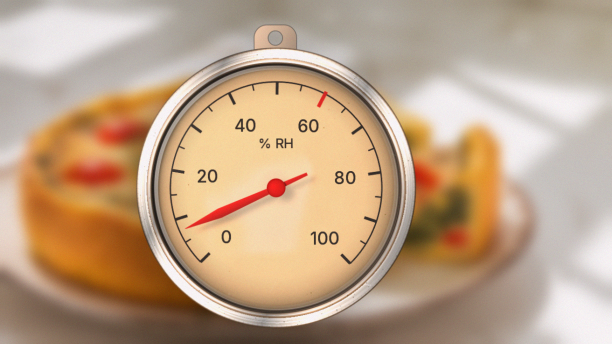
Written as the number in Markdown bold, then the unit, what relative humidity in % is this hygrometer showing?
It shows **7.5** %
